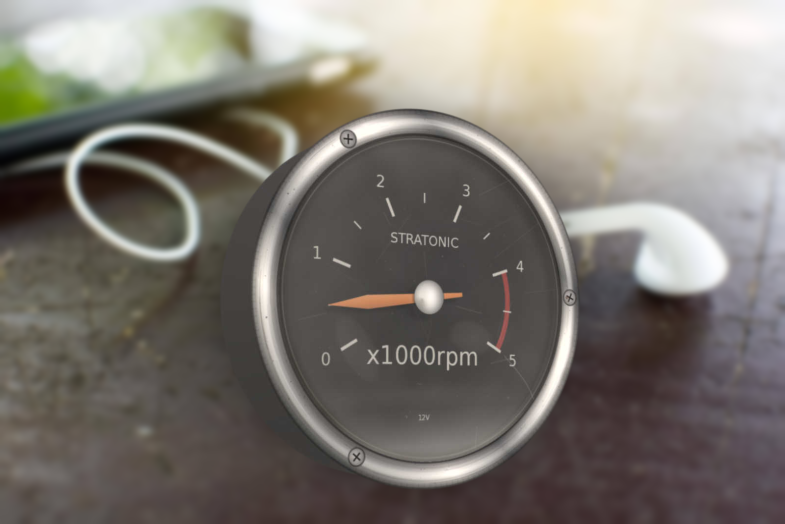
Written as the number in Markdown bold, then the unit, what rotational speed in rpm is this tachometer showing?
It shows **500** rpm
